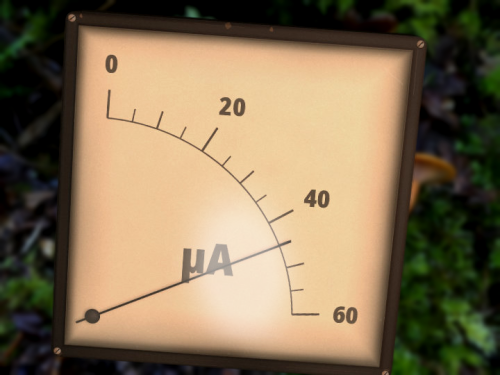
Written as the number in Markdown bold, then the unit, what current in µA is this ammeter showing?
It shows **45** µA
